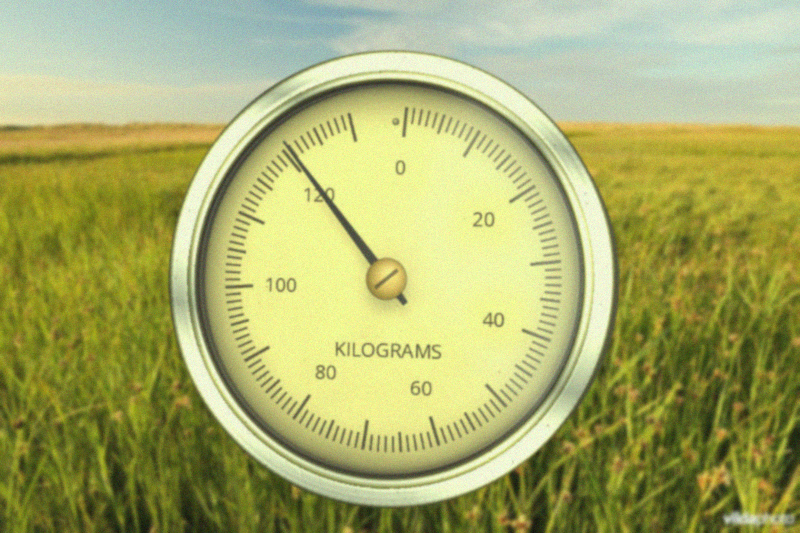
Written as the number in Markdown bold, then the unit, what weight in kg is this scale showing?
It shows **121** kg
